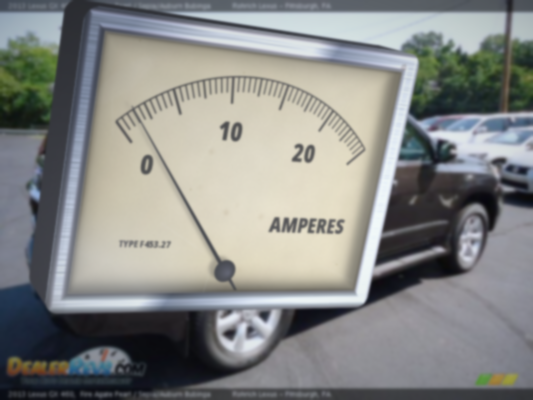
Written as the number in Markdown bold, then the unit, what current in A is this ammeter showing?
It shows **1.5** A
